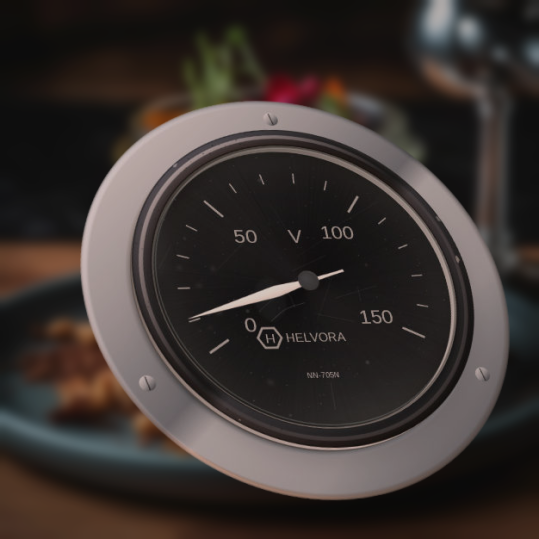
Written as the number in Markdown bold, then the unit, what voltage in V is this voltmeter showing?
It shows **10** V
